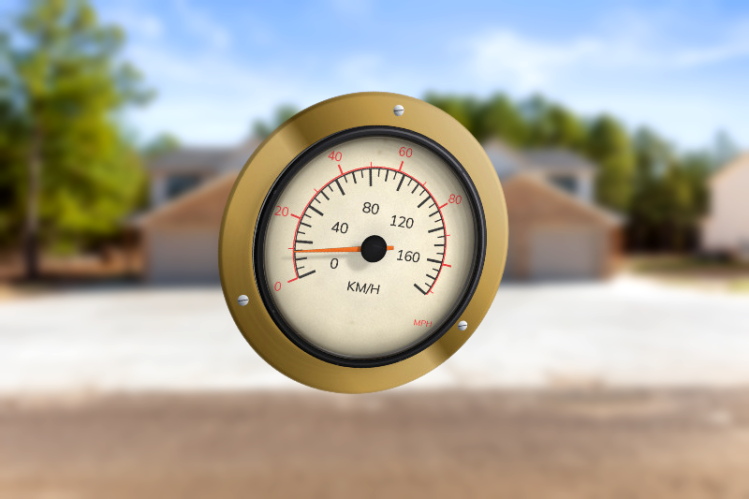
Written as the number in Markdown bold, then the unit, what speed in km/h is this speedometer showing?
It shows **15** km/h
